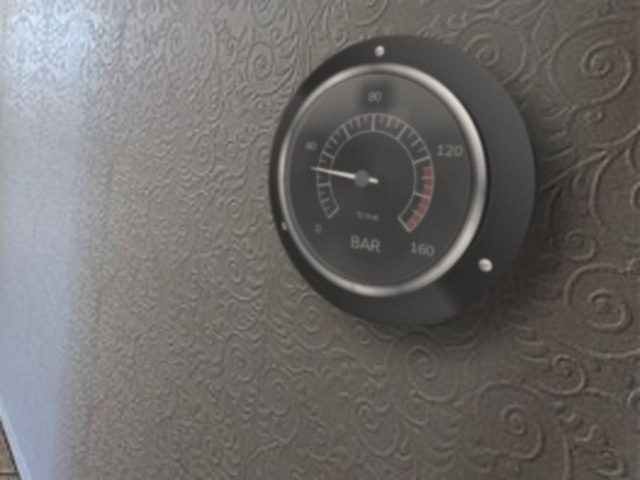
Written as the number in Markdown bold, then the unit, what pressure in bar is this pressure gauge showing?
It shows **30** bar
